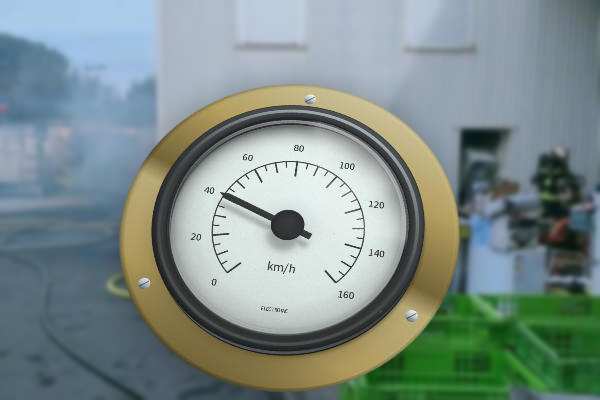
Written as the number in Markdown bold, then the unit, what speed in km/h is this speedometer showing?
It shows **40** km/h
